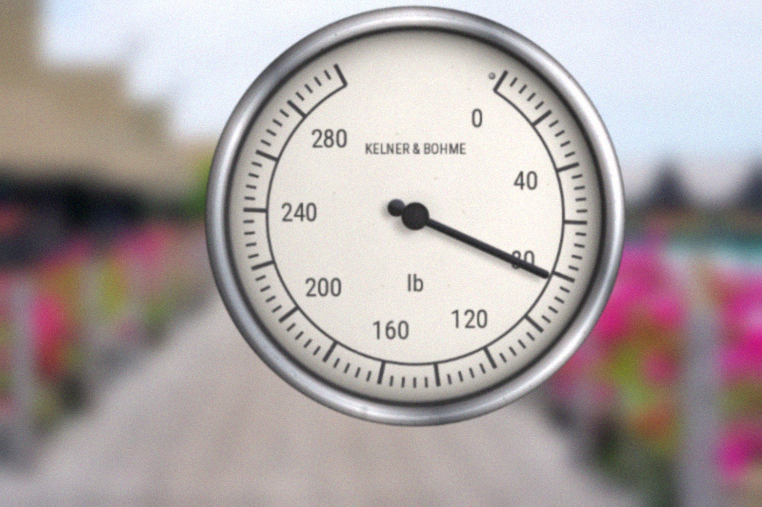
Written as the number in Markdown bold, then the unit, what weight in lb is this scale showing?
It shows **82** lb
